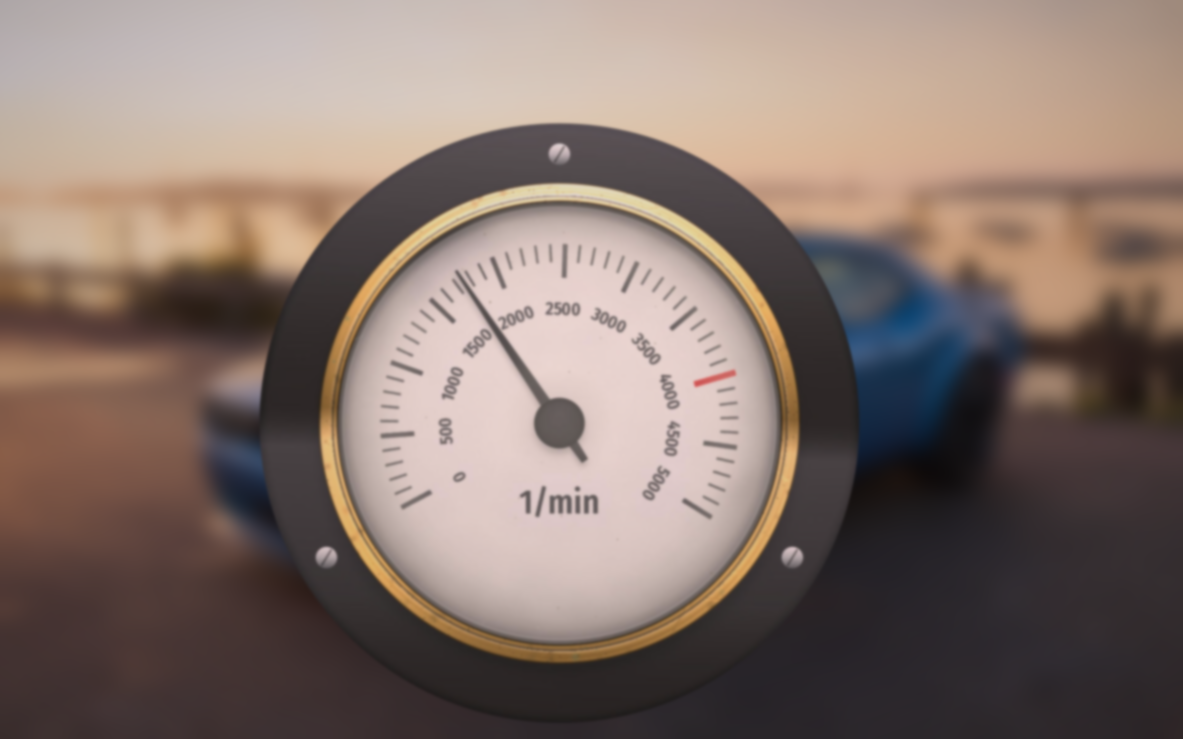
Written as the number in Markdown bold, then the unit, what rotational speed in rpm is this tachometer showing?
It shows **1750** rpm
